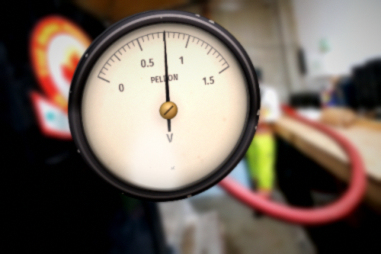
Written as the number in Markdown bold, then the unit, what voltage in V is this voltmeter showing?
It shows **0.75** V
